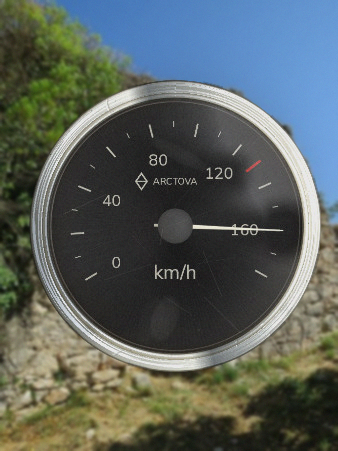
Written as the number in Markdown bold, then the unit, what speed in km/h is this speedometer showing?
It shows **160** km/h
